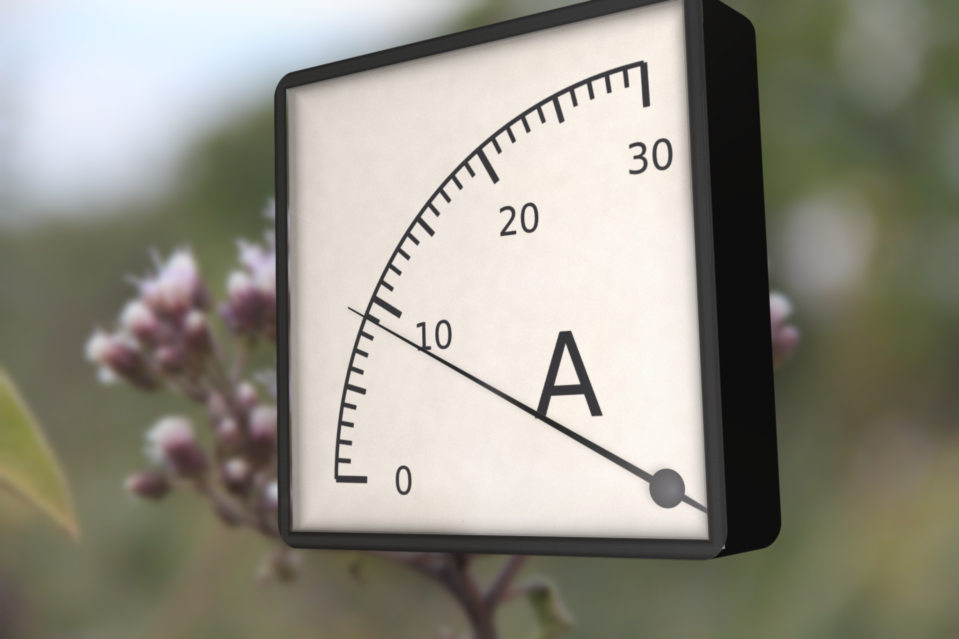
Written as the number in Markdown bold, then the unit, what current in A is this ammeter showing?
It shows **9** A
